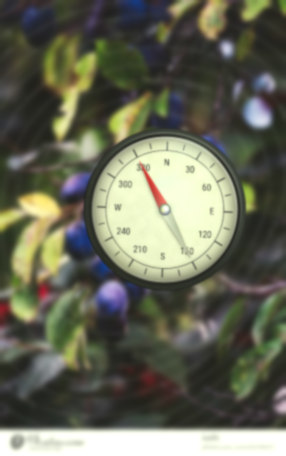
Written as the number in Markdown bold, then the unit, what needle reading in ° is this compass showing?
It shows **330** °
